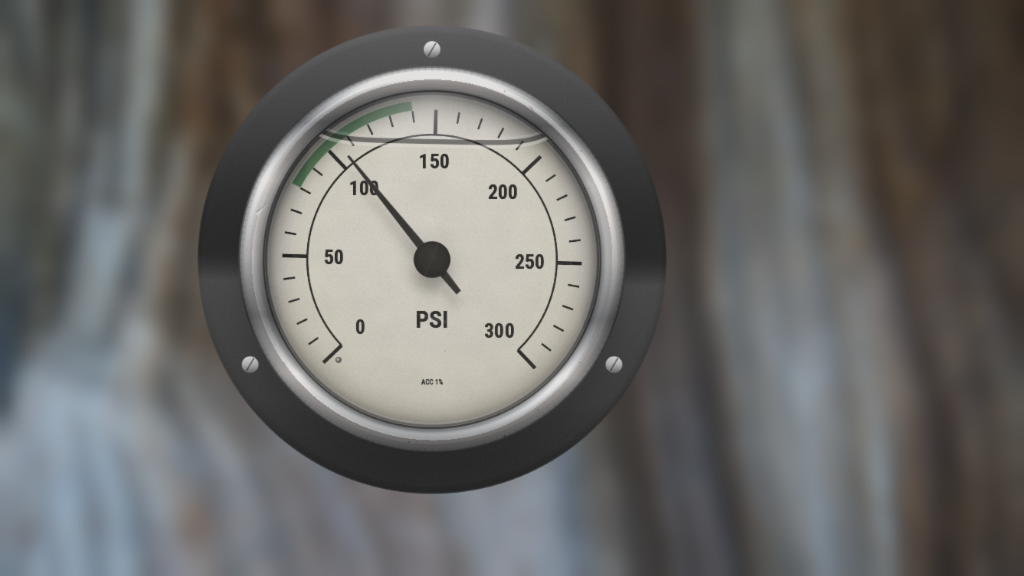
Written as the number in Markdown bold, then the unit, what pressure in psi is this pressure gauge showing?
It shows **105** psi
